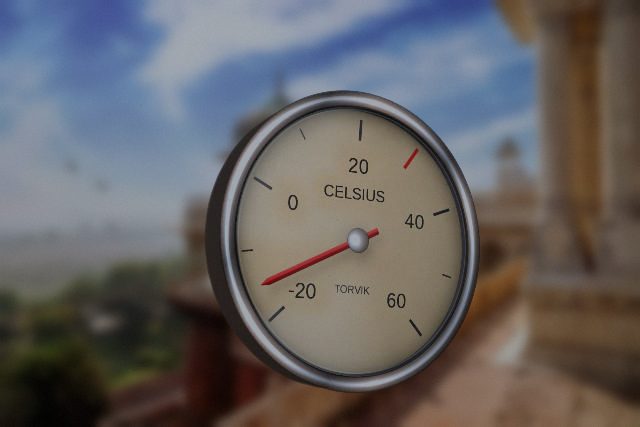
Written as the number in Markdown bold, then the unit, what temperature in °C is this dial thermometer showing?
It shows **-15** °C
